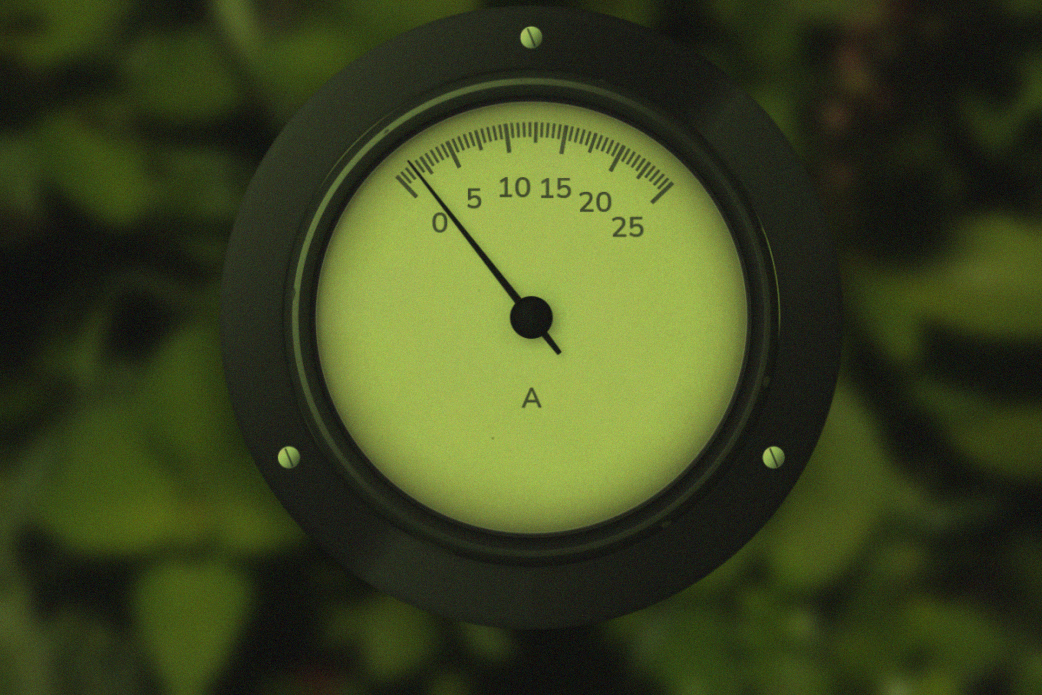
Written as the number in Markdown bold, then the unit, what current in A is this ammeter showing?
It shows **1.5** A
